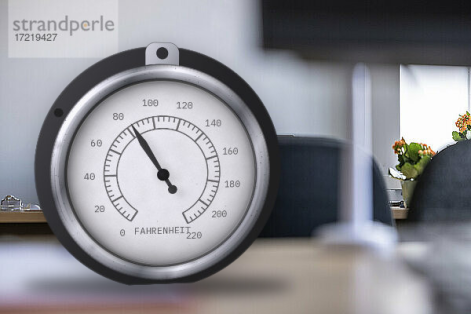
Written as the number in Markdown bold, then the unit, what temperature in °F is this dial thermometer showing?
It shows **84** °F
